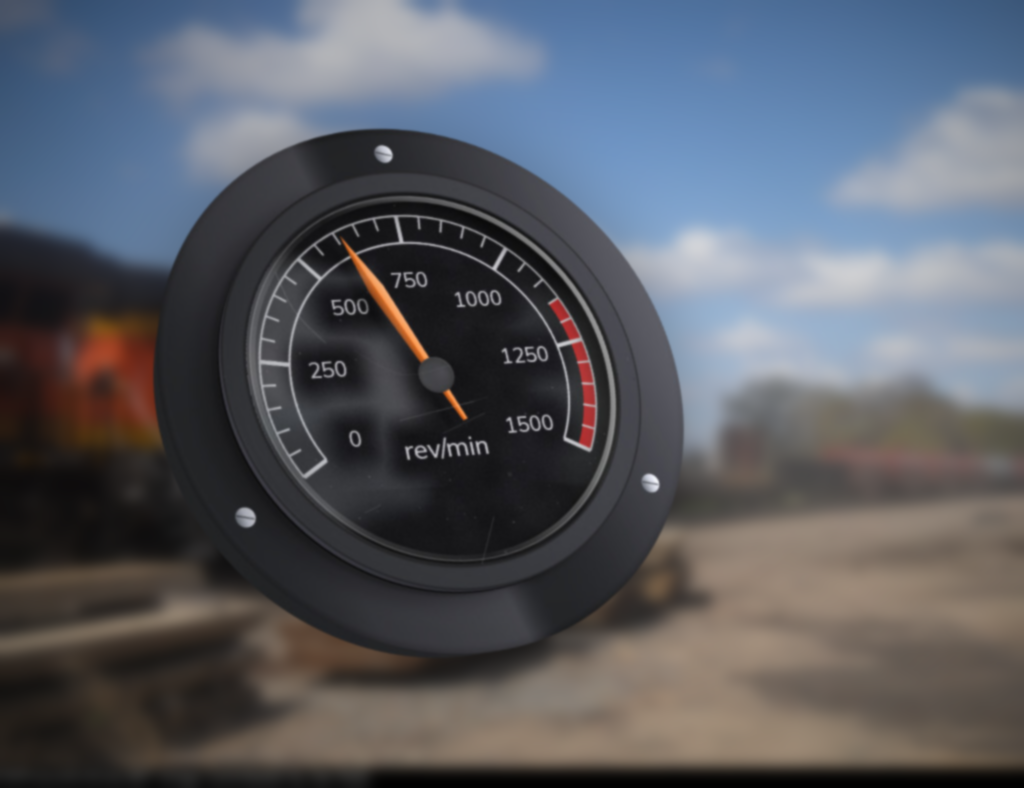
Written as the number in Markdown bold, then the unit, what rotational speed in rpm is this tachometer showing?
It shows **600** rpm
